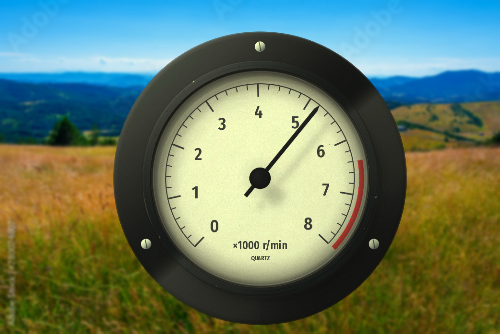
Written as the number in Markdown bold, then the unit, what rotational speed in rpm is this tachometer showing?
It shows **5200** rpm
